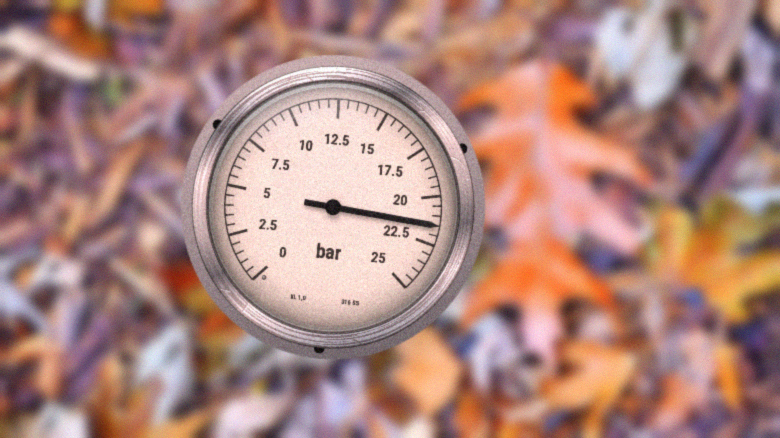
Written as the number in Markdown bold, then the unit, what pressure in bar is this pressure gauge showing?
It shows **21.5** bar
